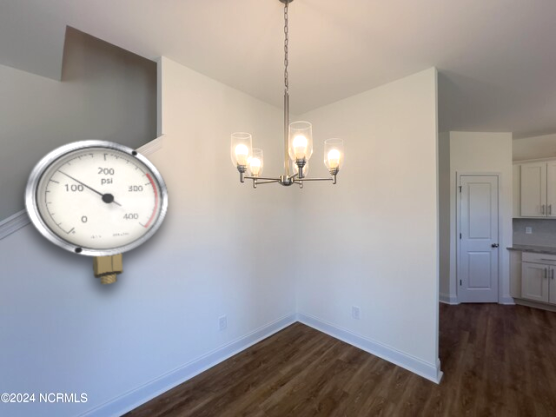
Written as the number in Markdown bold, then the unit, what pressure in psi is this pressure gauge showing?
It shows **120** psi
